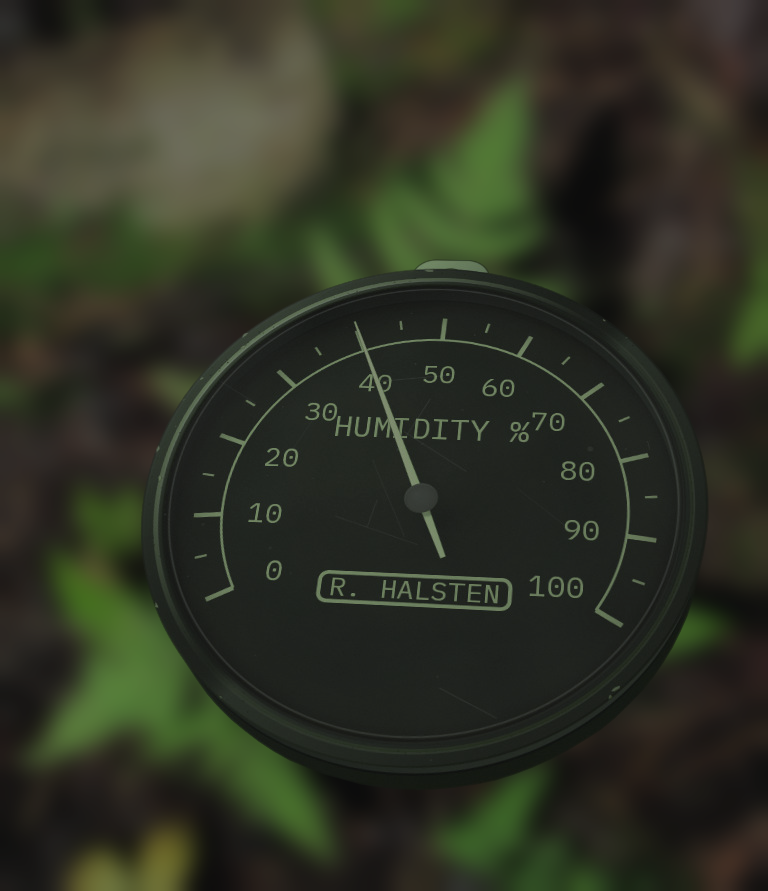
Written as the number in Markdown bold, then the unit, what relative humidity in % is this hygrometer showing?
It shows **40** %
